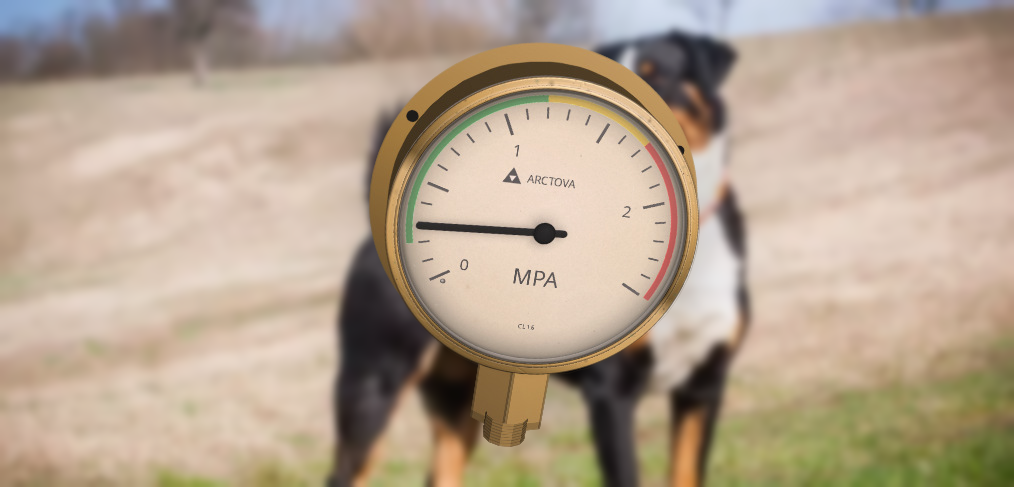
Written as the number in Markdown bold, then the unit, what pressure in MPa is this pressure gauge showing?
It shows **0.3** MPa
